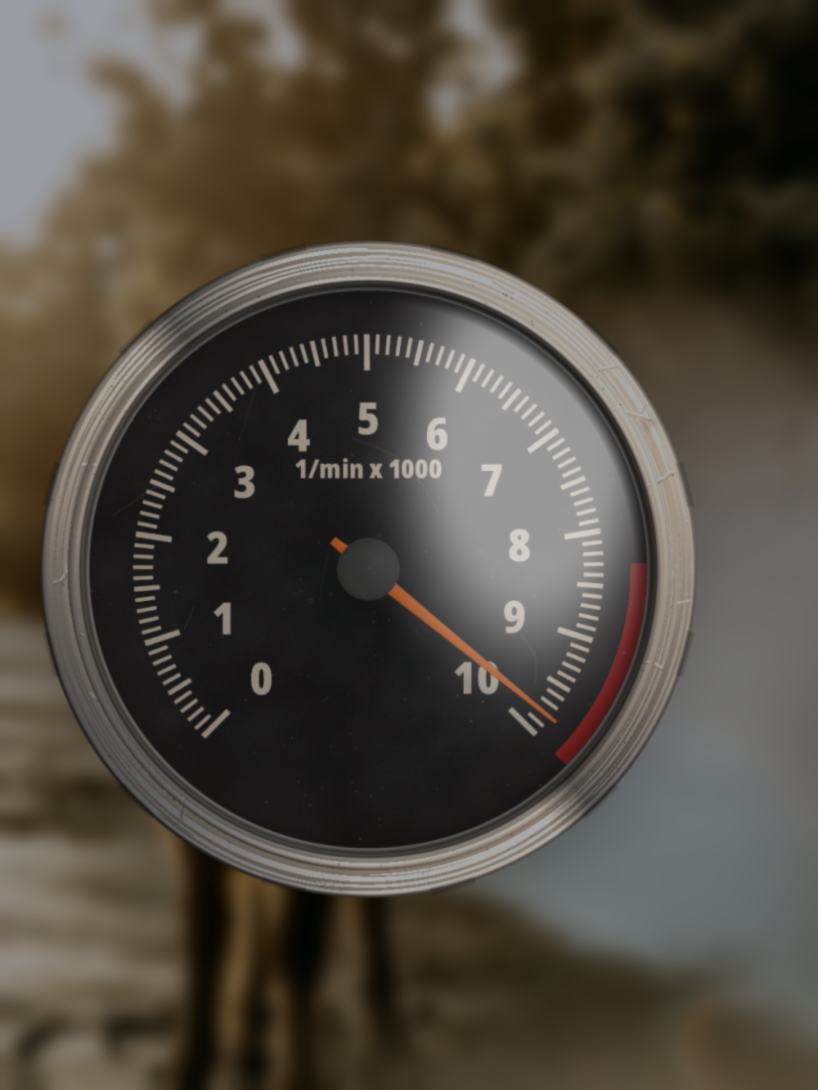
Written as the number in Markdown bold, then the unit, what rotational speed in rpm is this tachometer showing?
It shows **9800** rpm
